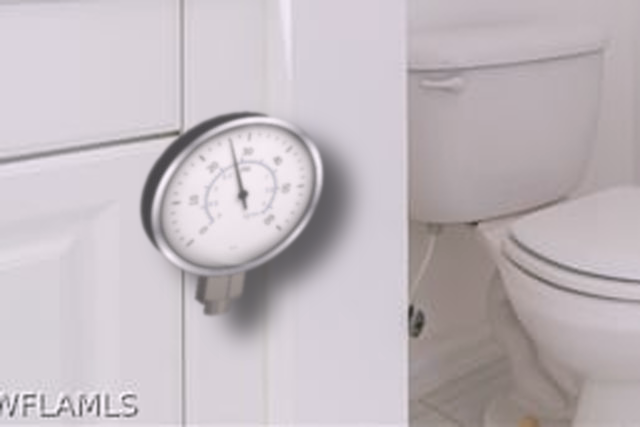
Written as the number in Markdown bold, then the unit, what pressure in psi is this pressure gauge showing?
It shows **26** psi
